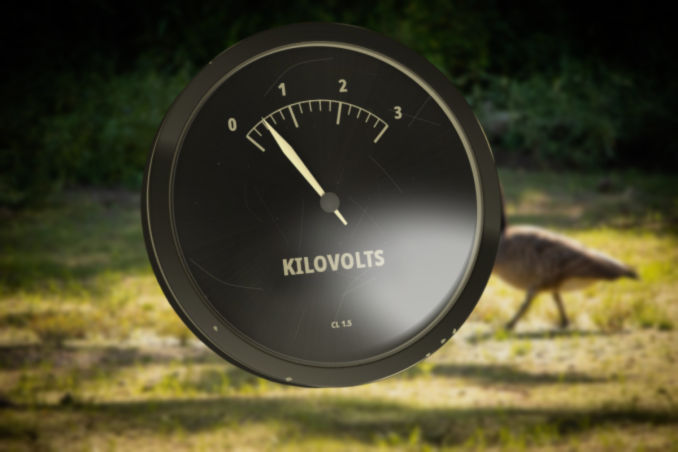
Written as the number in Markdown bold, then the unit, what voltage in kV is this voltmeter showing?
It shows **0.4** kV
